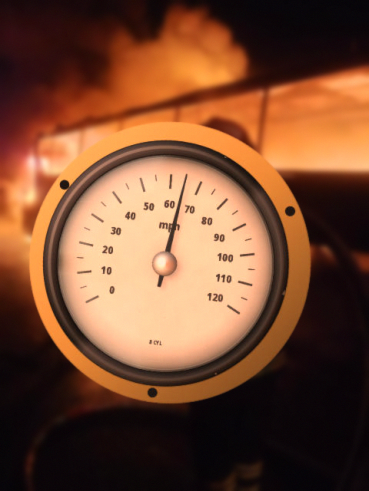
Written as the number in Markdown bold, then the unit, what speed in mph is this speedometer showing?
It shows **65** mph
